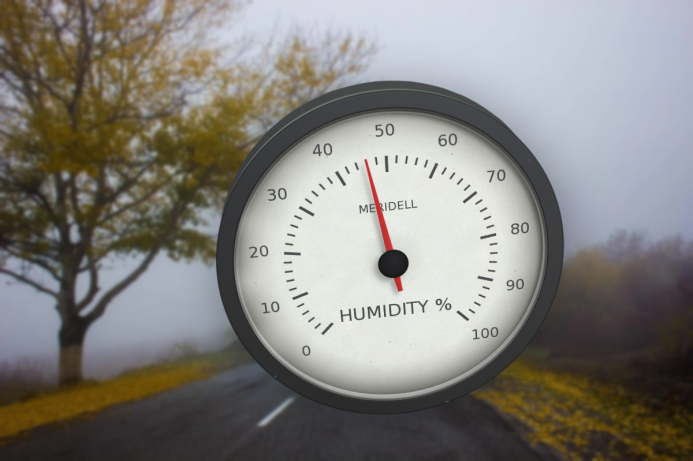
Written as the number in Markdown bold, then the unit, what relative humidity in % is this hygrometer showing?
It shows **46** %
